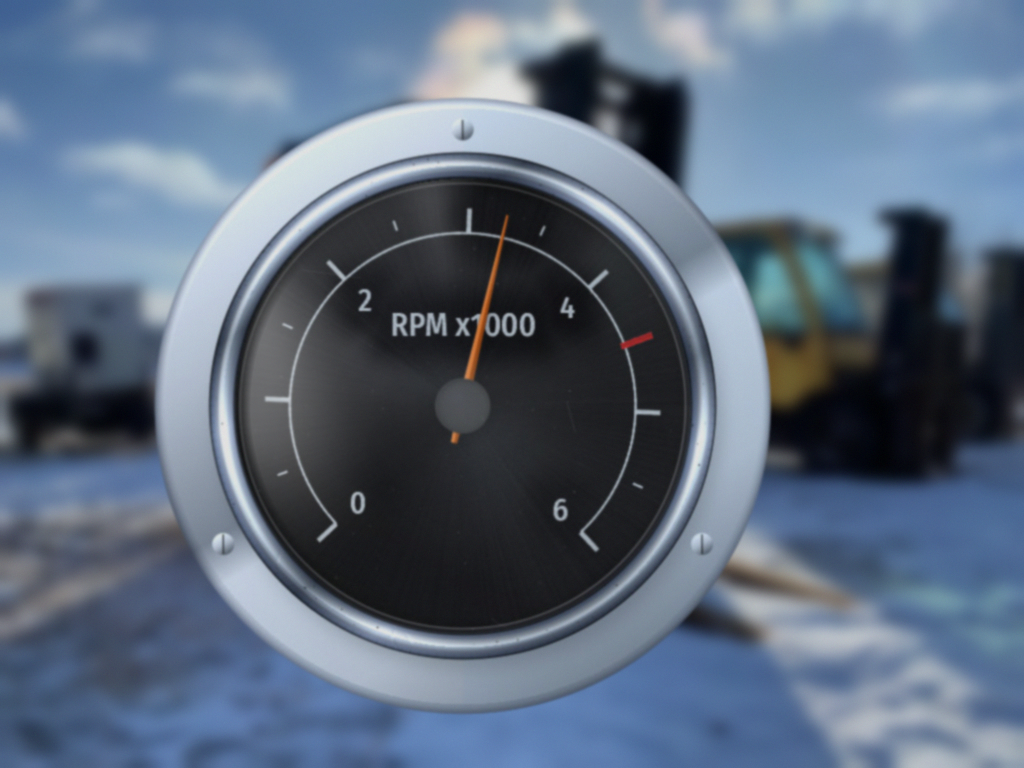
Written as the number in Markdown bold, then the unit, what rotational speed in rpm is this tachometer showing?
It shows **3250** rpm
